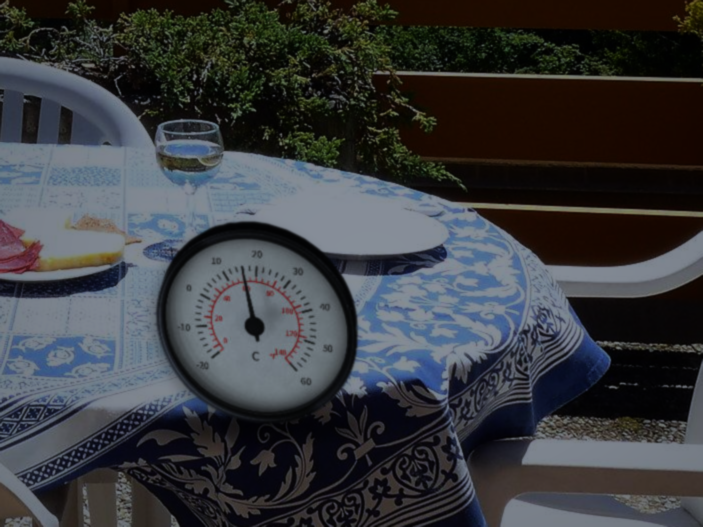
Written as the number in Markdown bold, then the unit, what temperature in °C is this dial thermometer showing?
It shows **16** °C
